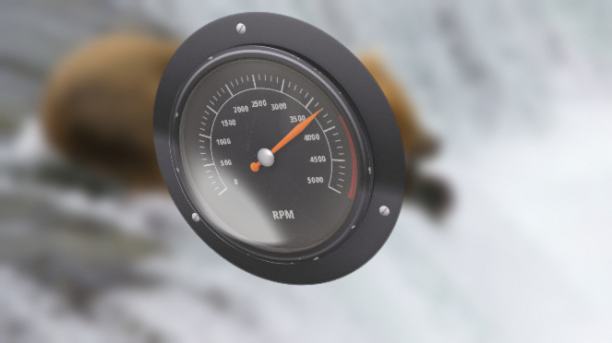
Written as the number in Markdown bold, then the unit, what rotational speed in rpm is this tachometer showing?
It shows **3700** rpm
